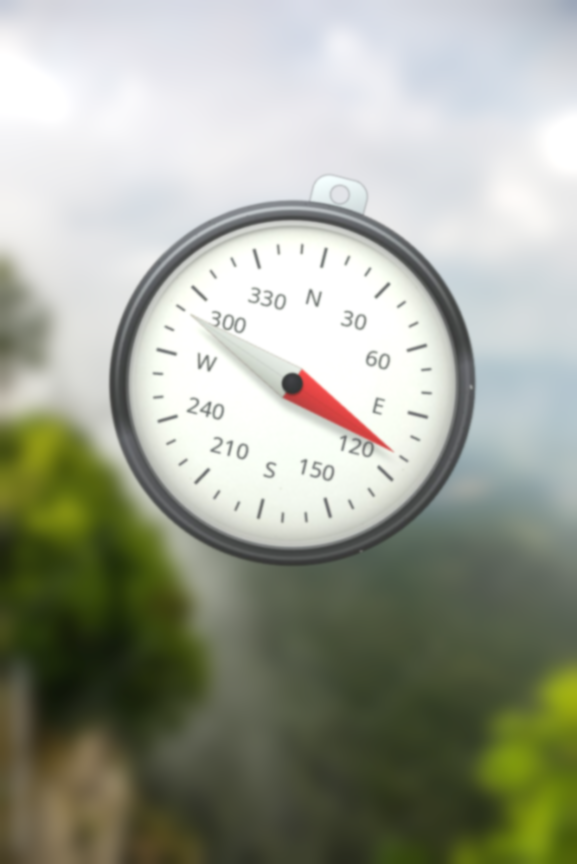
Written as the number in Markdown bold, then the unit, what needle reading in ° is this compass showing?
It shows **110** °
